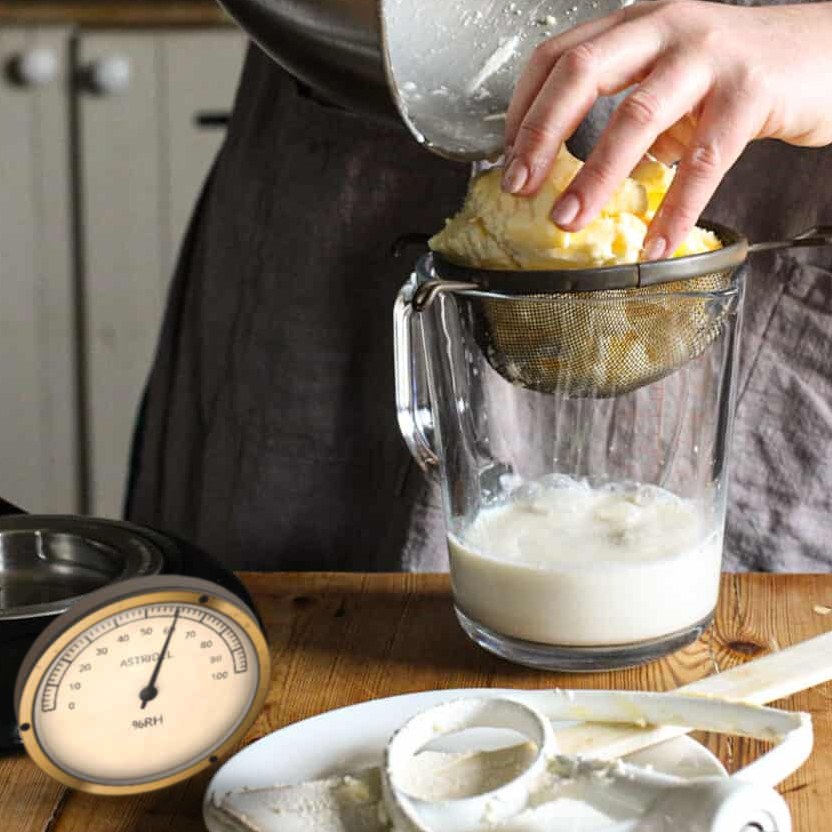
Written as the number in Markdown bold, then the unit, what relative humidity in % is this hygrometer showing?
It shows **60** %
